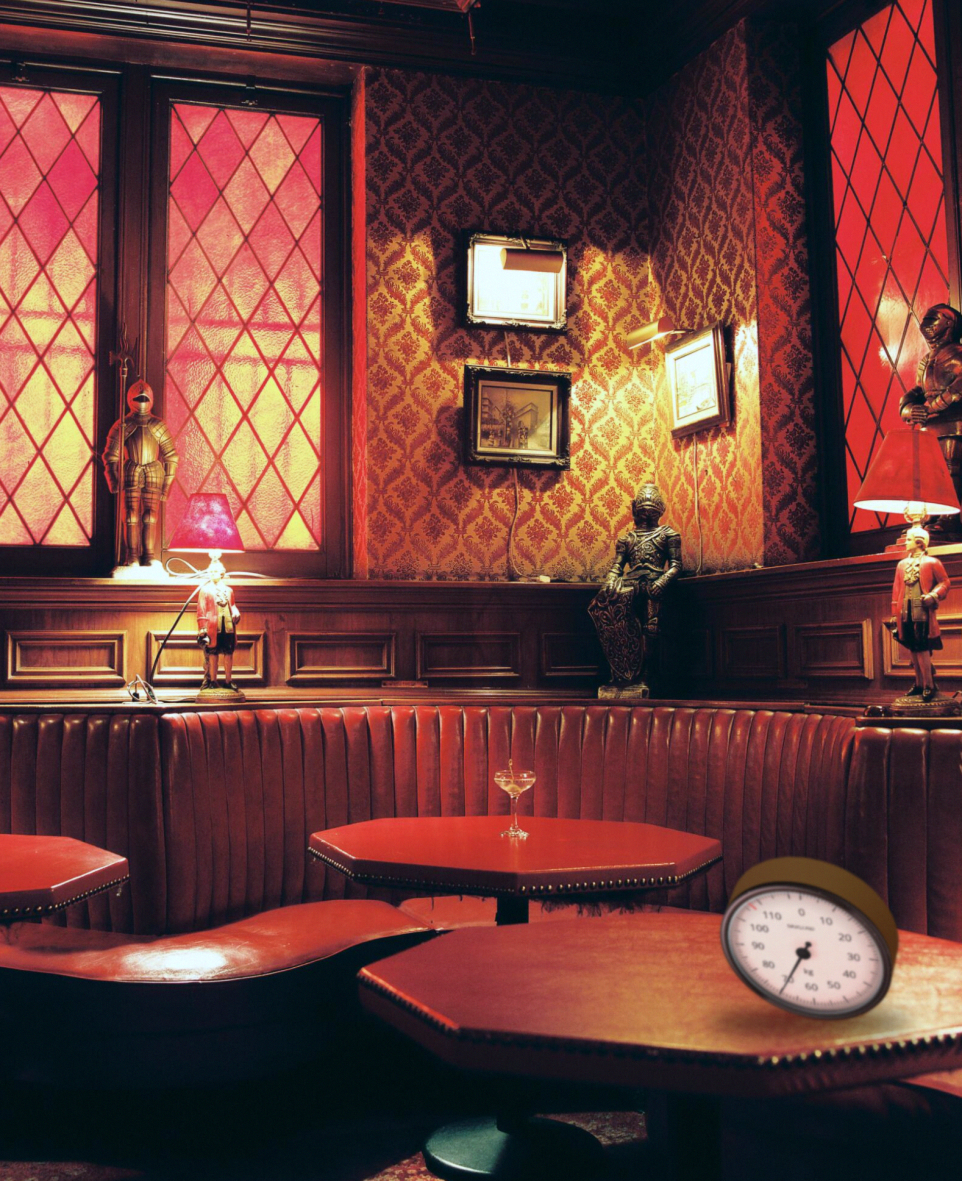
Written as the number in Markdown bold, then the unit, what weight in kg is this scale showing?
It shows **70** kg
